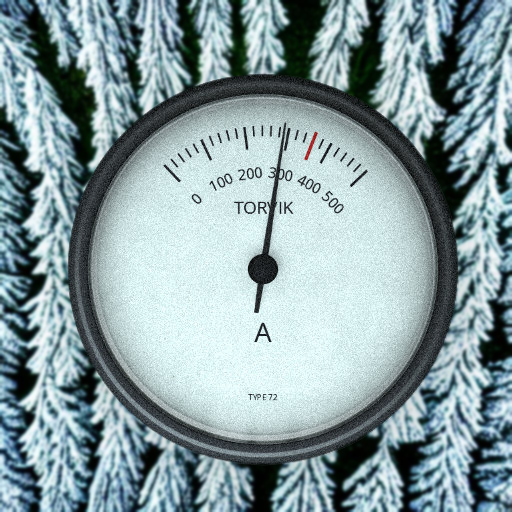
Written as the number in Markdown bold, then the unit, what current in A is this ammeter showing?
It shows **290** A
